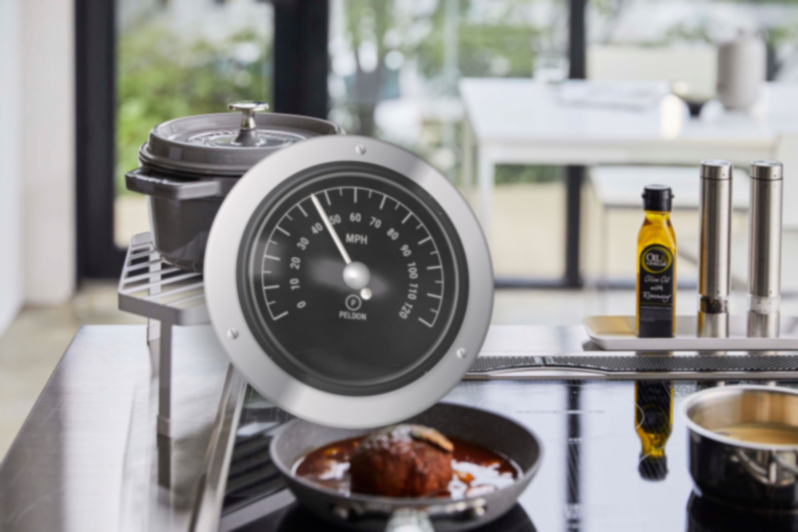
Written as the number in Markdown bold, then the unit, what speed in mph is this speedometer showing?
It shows **45** mph
